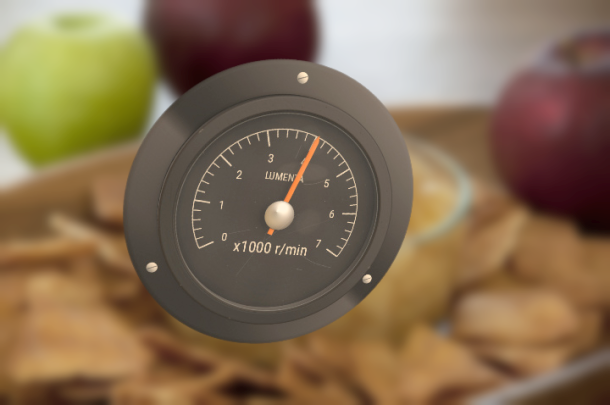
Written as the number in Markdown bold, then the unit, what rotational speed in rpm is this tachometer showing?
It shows **4000** rpm
